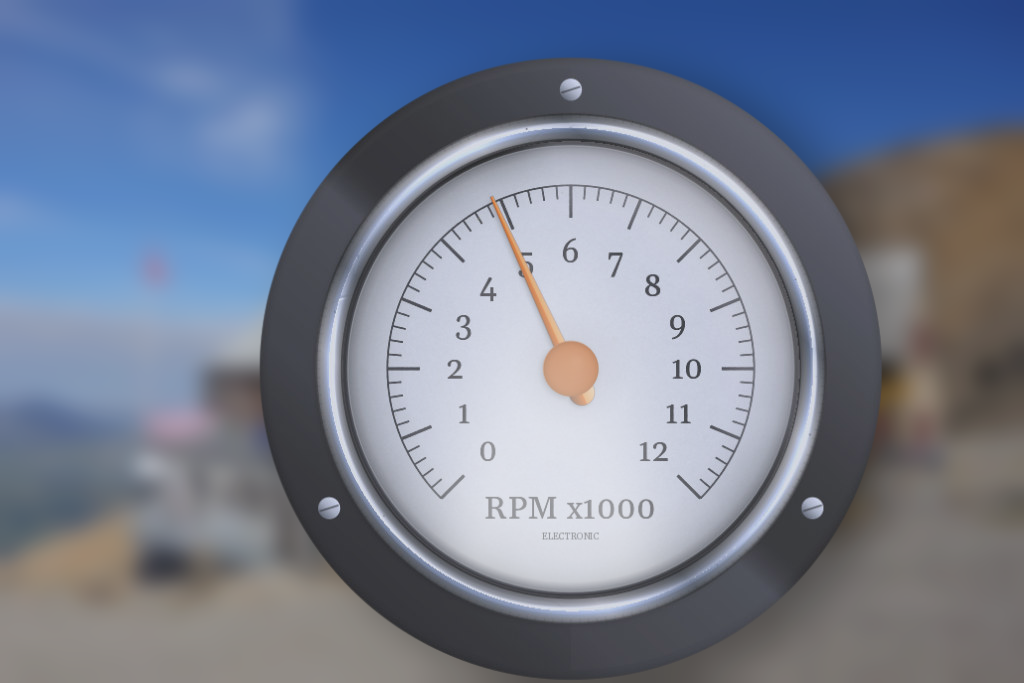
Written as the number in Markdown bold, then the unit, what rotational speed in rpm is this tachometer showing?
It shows **4900** rpm
